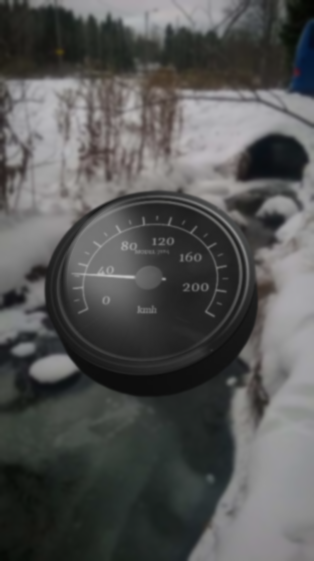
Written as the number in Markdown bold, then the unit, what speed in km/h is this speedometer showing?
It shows **30** km/h
